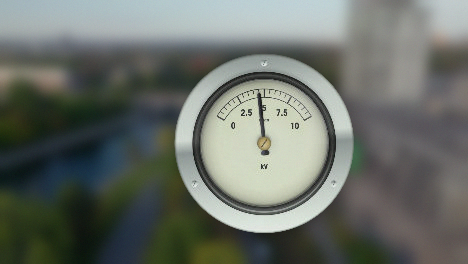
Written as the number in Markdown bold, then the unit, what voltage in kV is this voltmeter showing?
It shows **4.5** kV
